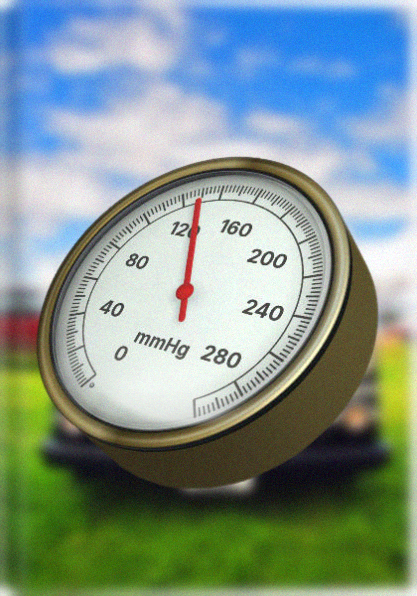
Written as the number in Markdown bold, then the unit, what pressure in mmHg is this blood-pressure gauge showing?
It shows **130** mmHg
